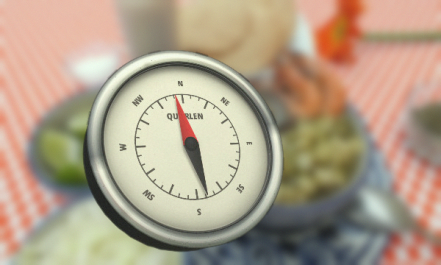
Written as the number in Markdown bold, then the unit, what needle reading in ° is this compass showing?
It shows **350** °
